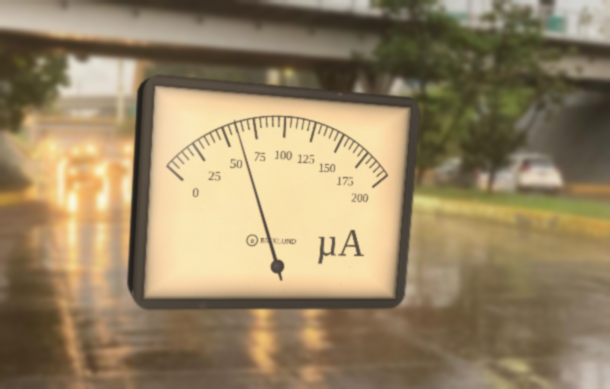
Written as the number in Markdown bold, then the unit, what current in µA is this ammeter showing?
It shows **60** µA
